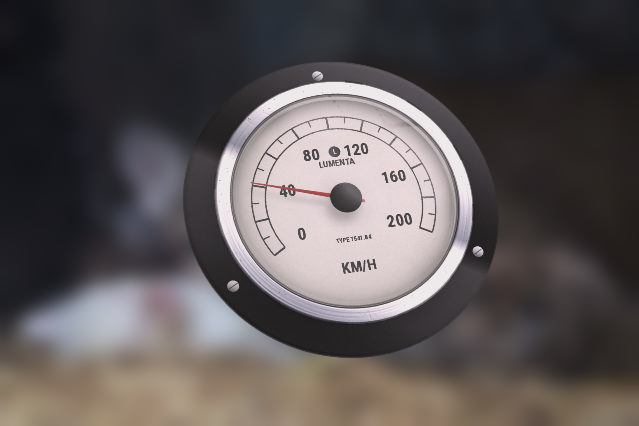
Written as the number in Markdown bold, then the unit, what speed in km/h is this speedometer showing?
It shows **40** km/h
